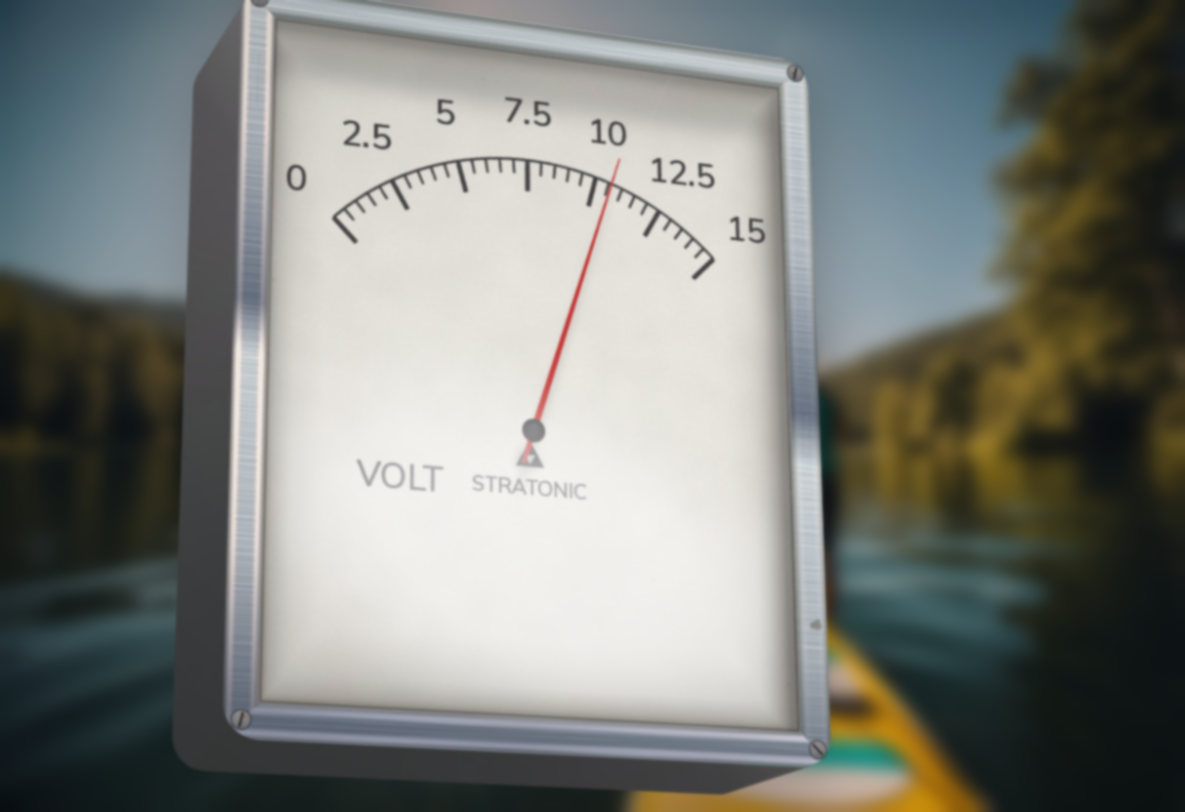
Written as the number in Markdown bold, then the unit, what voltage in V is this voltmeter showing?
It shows **10.5** V
